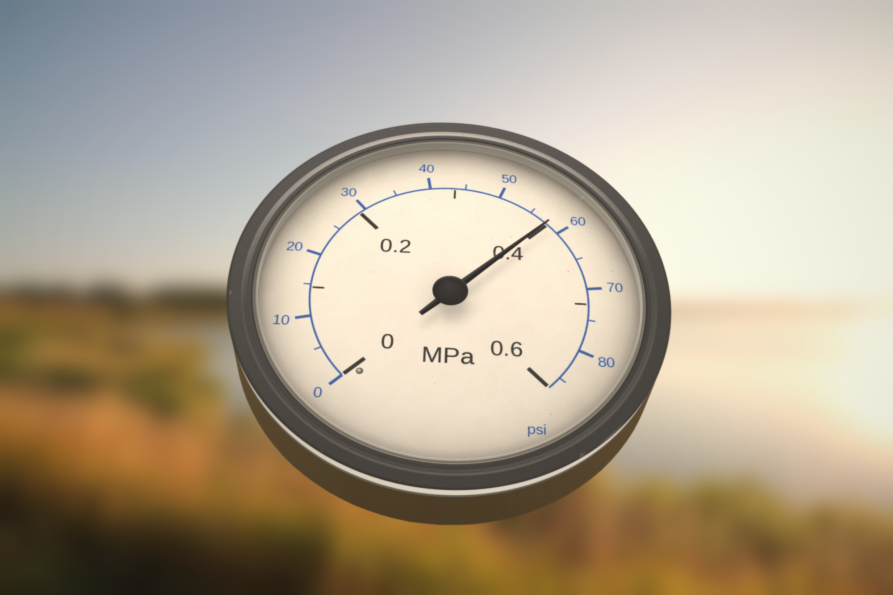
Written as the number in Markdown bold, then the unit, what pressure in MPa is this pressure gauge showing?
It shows **0.4** MPa
